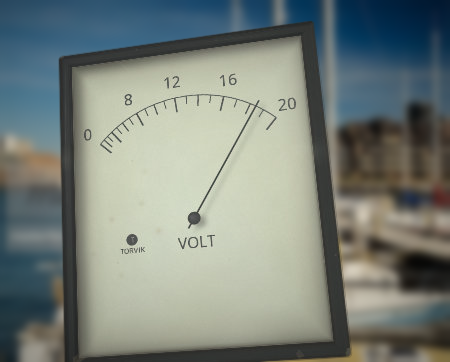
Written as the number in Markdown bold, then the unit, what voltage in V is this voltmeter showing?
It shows **18.5** V
